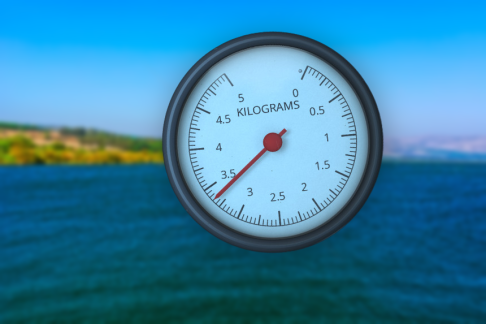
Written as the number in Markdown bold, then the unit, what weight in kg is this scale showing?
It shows **3.35** kg
